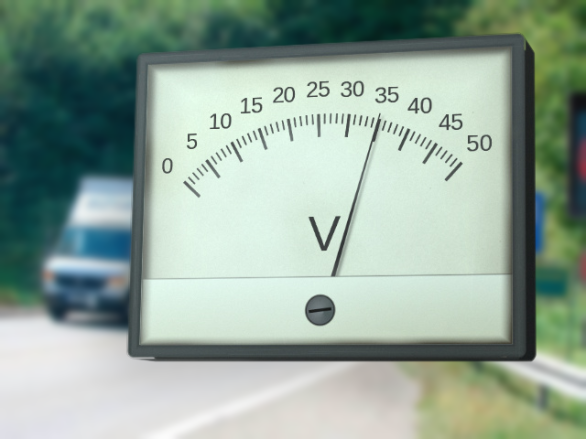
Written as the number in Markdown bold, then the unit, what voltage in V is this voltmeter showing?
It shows **35** V
